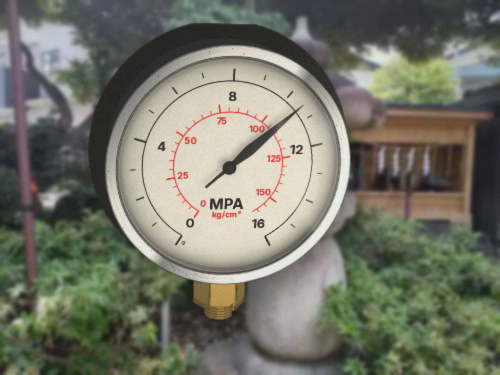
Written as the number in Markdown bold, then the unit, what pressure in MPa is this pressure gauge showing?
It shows **10.5** MPa
